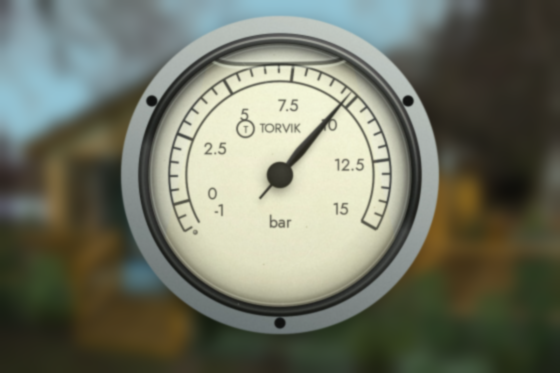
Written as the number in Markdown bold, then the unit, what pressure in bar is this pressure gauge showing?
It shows **9.75** bar
